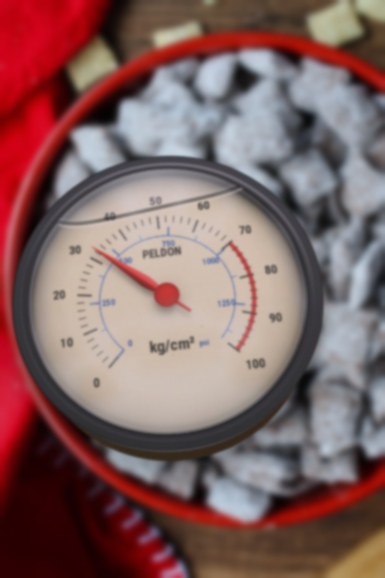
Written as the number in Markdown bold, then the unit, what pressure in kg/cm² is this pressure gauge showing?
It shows **32** kg/cm²
